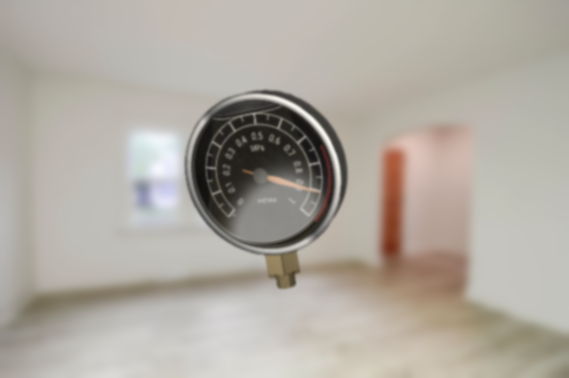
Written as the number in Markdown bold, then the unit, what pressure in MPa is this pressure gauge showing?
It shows **0.9** MPa
